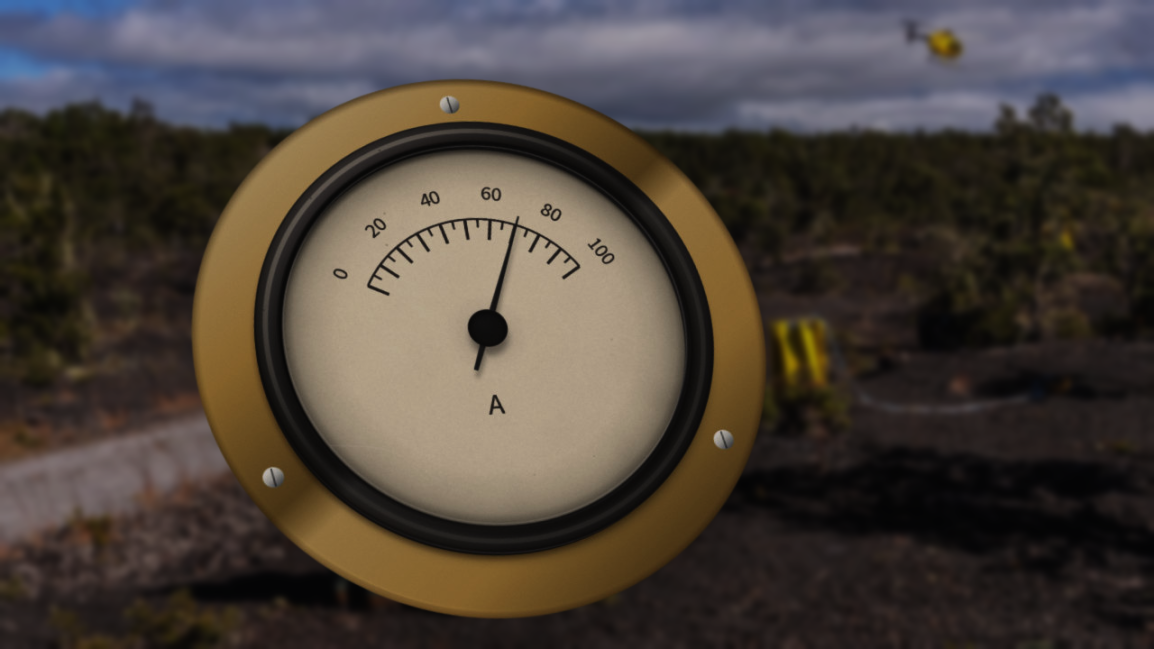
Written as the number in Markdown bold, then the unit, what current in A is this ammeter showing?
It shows **70** A
